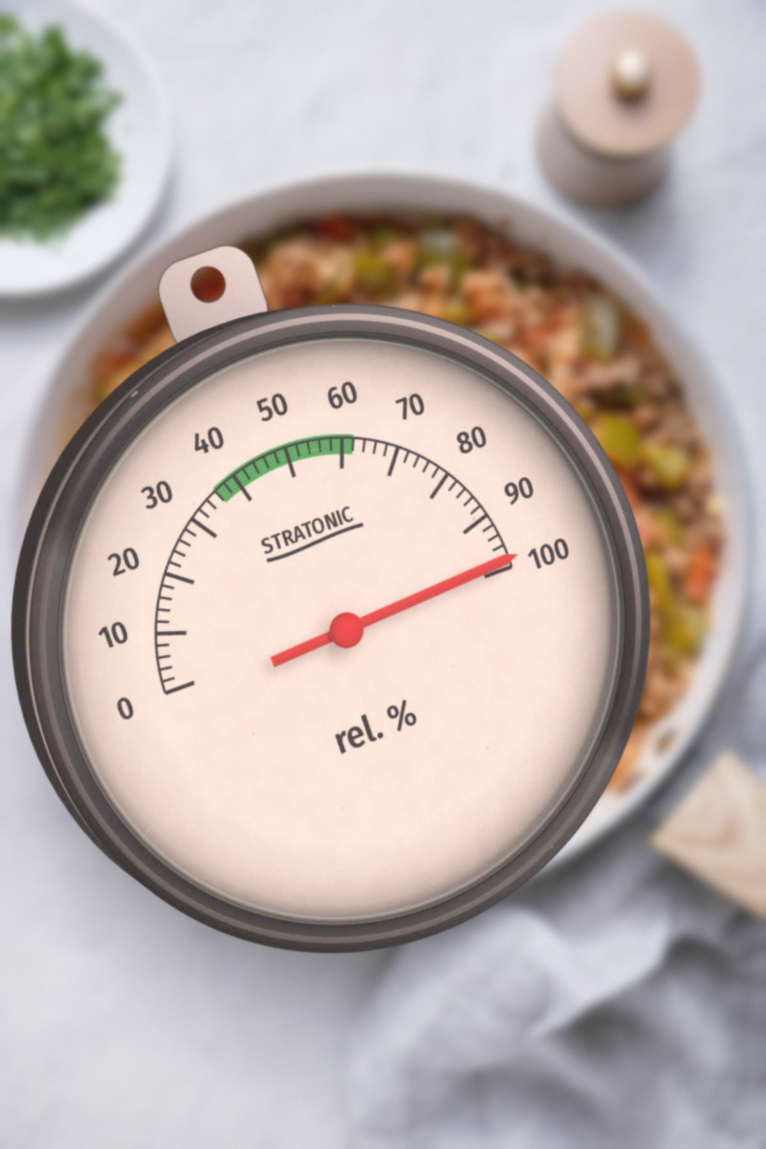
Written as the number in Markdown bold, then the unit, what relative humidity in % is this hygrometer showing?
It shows **98** %
